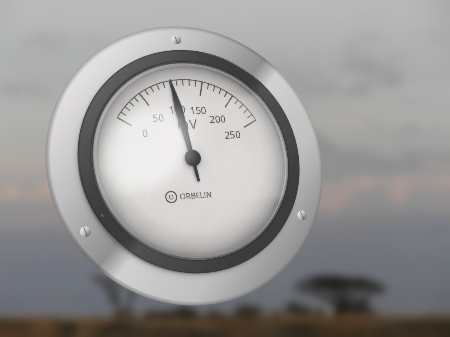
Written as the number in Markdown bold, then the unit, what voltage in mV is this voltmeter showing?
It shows **100** mV
